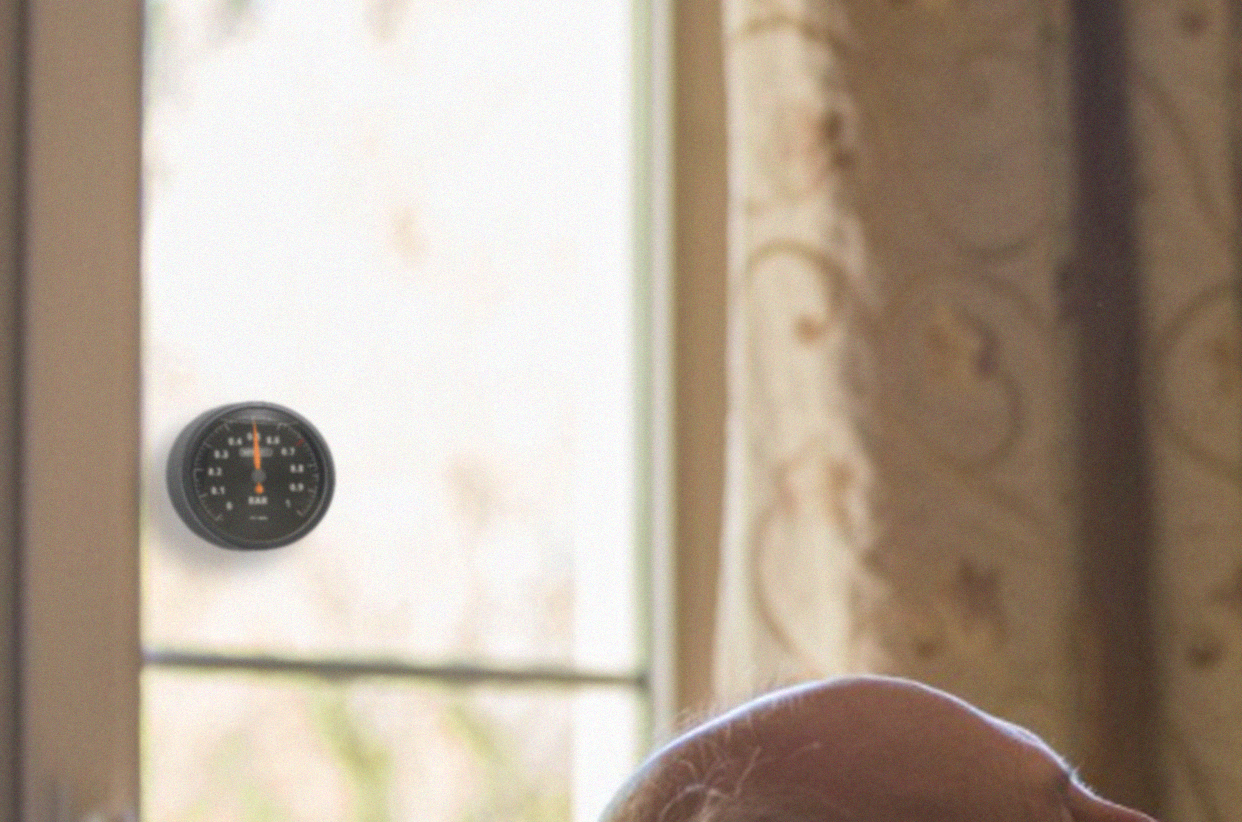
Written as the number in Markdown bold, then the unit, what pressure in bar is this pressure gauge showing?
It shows **0.5** bar
